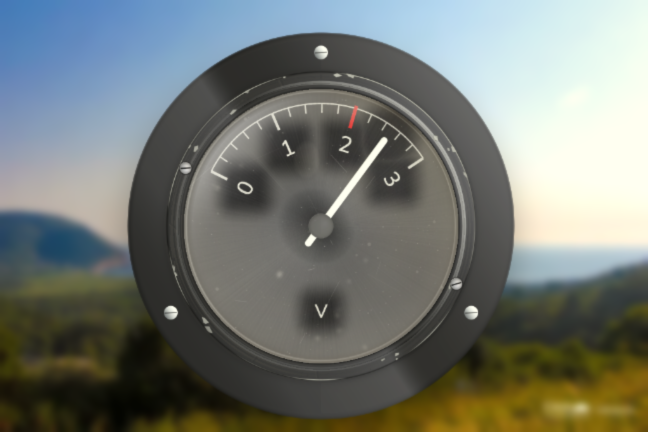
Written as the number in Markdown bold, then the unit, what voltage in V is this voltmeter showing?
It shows **2.5** V
